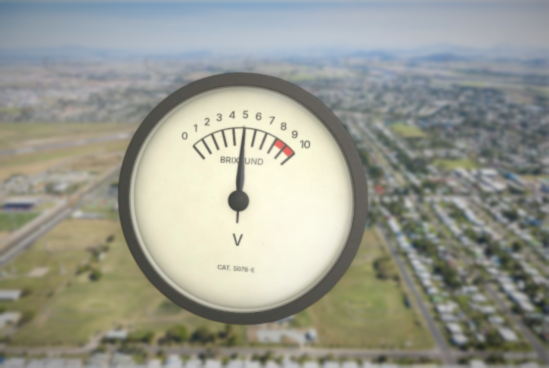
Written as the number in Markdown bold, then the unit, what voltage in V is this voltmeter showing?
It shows **5** V
